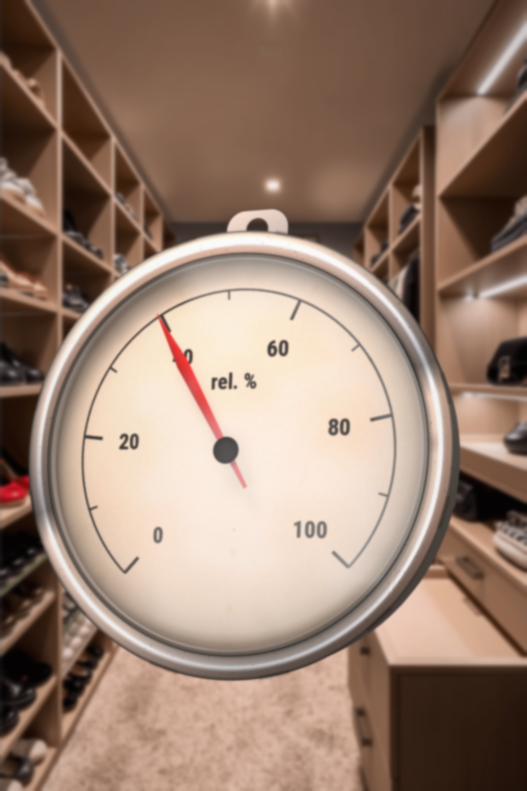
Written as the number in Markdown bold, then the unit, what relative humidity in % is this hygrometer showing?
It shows **40** %
